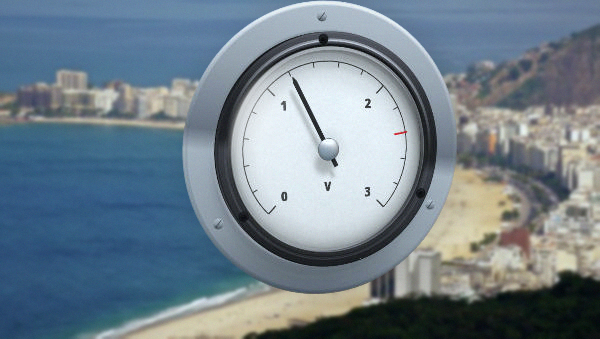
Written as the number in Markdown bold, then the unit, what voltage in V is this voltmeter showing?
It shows **1.2** V
